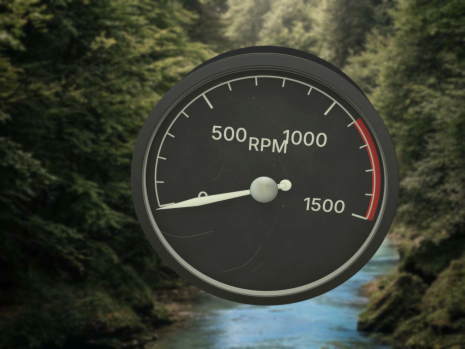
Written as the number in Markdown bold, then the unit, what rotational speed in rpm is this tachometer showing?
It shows **0** rpm
